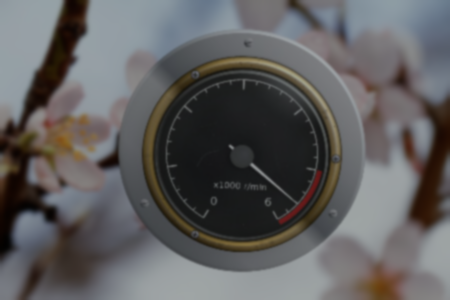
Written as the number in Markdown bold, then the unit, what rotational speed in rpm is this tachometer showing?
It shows **5600** rpm
